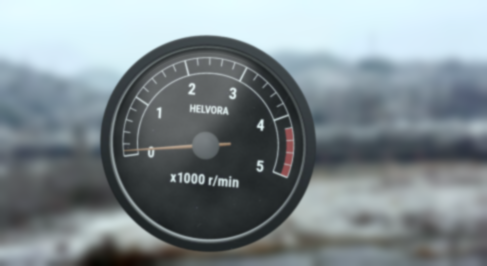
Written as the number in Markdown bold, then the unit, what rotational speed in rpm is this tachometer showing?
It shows **100** rpm
